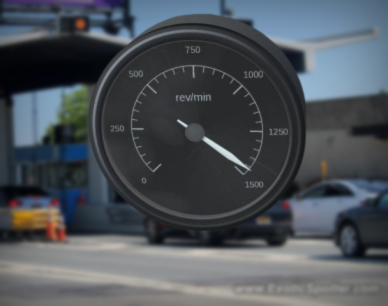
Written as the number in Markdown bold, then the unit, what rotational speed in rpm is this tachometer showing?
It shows **1450** rpm
